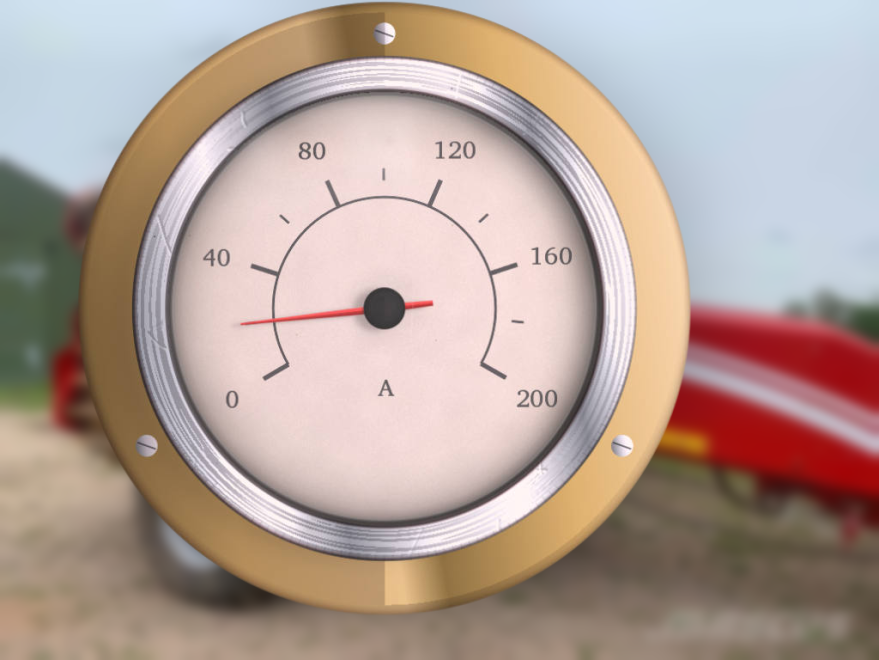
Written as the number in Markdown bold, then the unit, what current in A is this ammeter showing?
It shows **20** A
